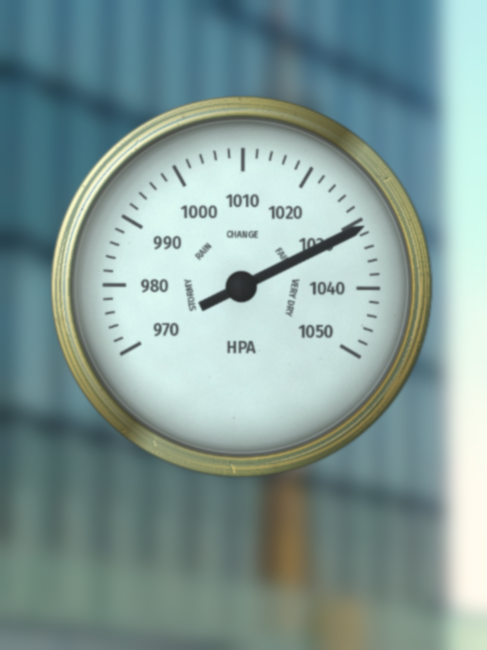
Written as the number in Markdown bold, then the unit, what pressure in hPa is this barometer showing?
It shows **1031** hPa
